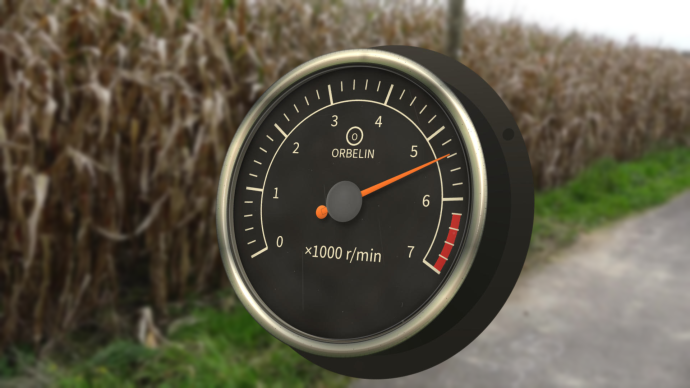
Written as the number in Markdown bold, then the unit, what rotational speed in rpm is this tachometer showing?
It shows **5400** rpm
